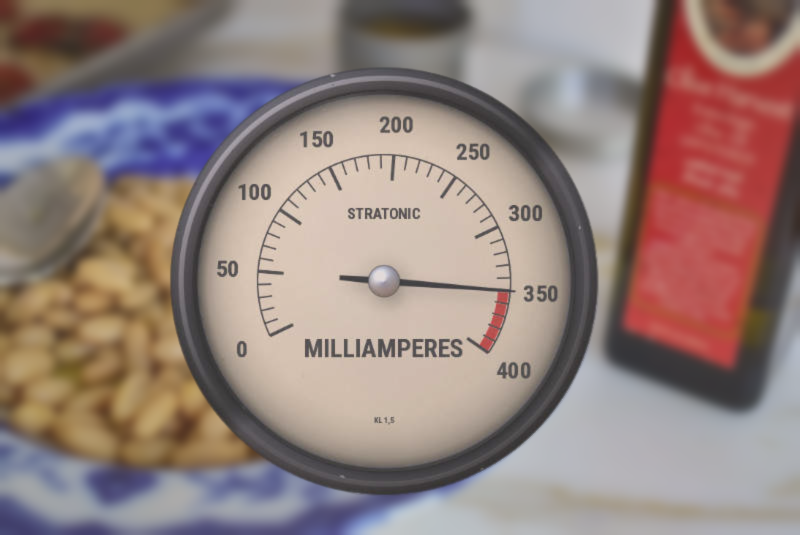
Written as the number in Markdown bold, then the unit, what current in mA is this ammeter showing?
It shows **350** mA
